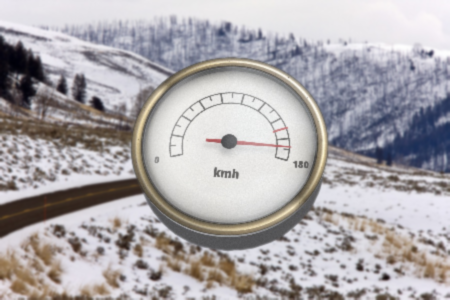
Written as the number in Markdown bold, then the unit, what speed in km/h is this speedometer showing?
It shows **170** km/h
